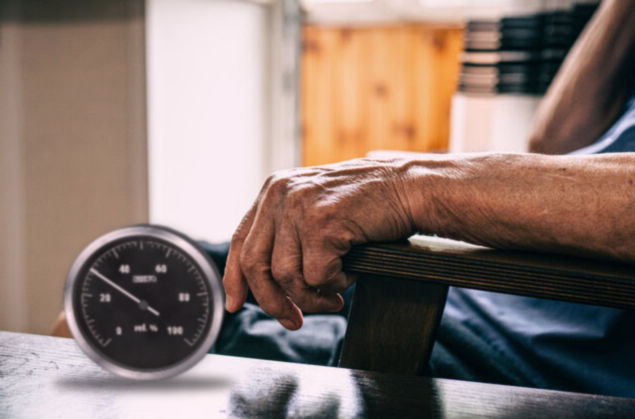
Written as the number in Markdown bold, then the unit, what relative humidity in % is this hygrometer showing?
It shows **30** %
